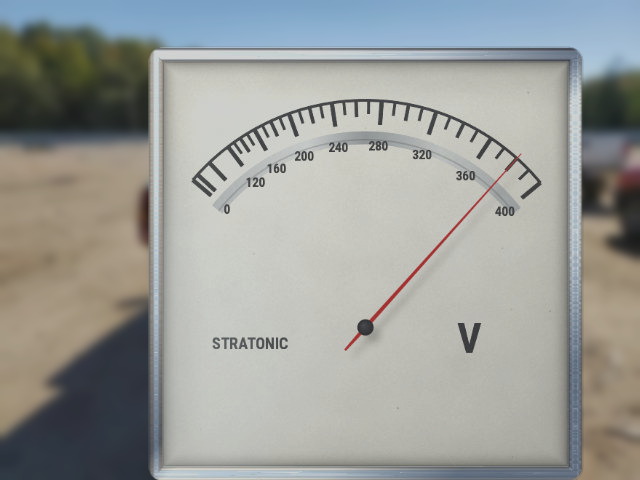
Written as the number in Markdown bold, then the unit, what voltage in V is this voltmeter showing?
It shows **380** V
